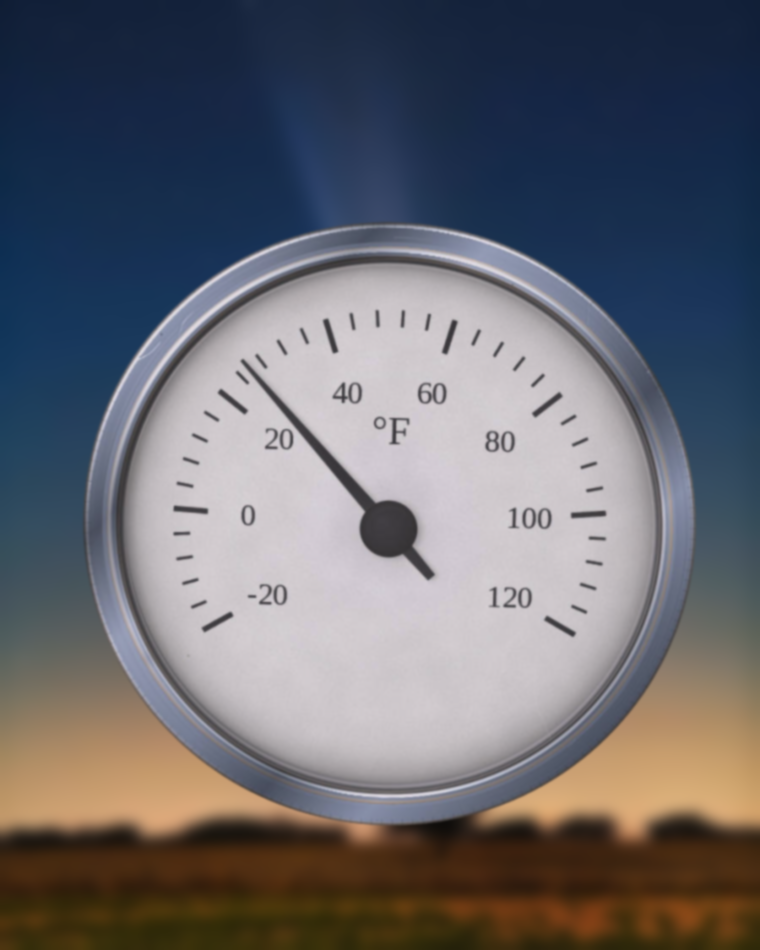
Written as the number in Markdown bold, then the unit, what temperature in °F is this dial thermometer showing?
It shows **26** °F
